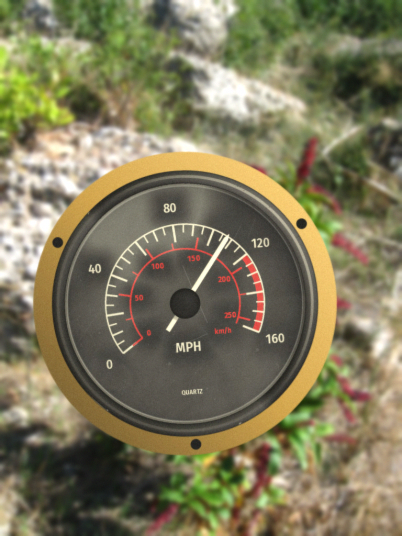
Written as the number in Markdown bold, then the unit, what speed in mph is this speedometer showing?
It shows **107.5** mph
